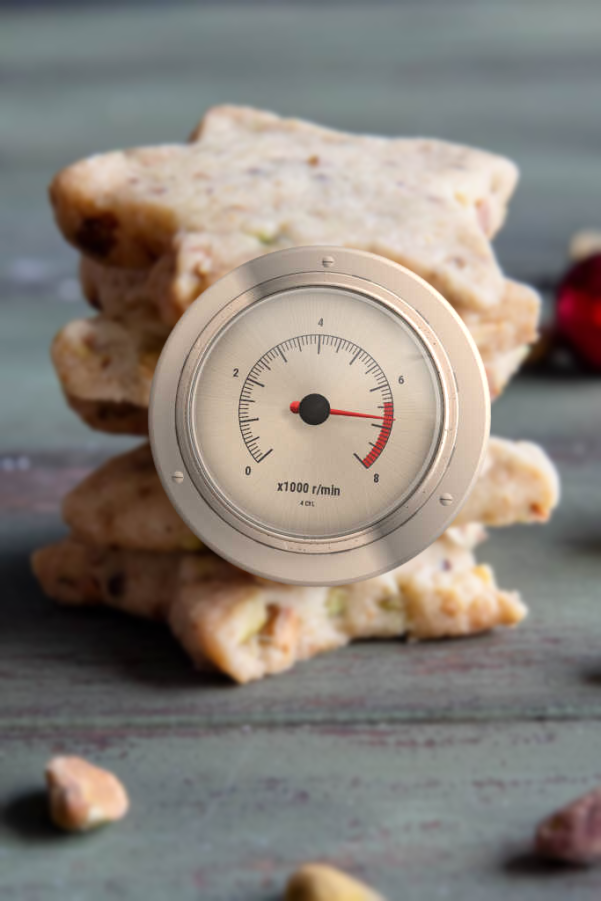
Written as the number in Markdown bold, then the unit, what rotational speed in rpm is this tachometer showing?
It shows **6800** rpm
